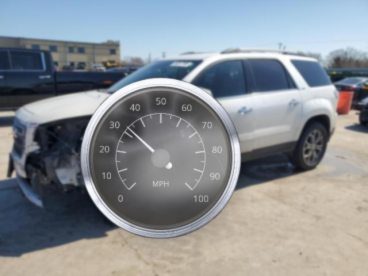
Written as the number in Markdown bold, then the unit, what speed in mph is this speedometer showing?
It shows **32.5** mph
